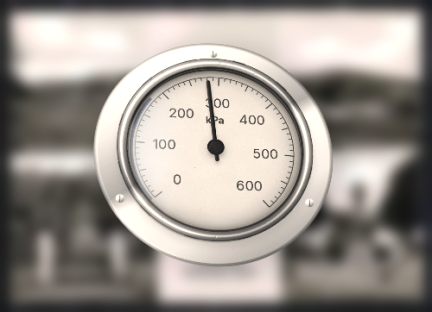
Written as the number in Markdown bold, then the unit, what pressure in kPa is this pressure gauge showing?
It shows **280** kPa
